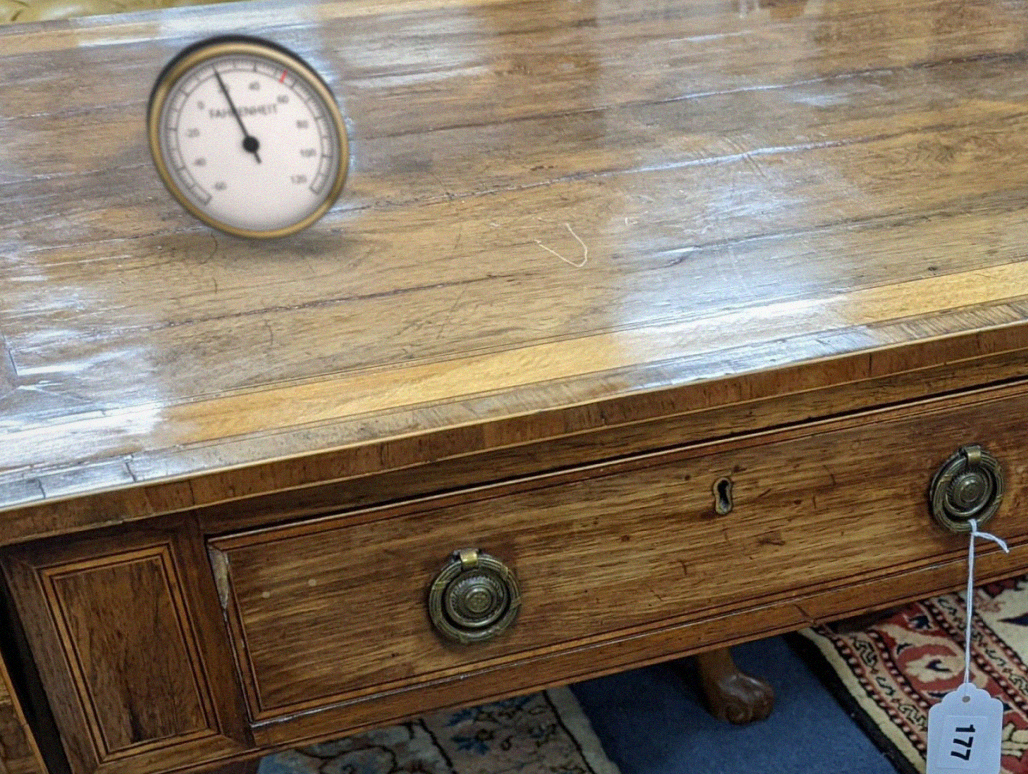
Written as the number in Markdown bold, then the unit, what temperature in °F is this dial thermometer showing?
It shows **20** °F
